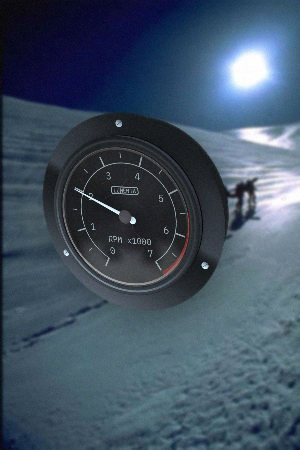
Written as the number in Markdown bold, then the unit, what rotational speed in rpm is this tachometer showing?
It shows **2000** rpm
